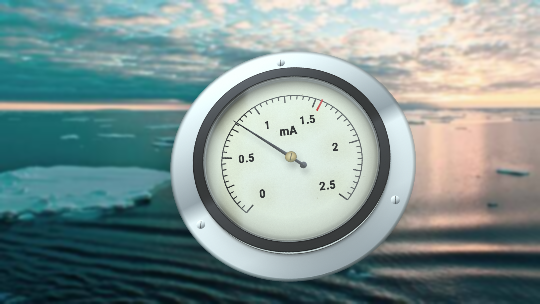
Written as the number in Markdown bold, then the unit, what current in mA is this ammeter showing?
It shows **0.8** mA
